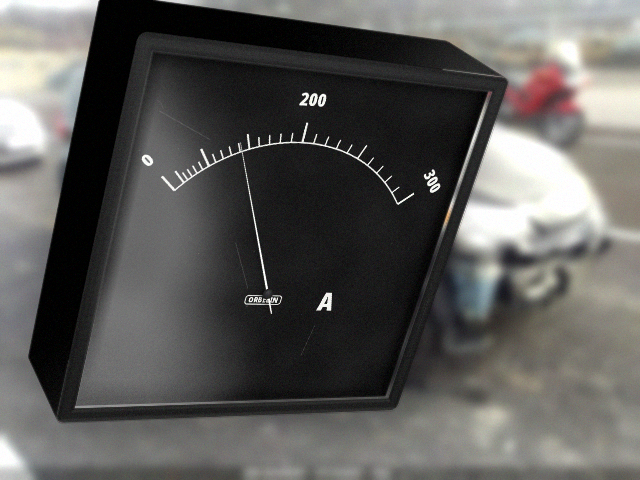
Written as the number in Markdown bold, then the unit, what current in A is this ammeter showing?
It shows **140** A
